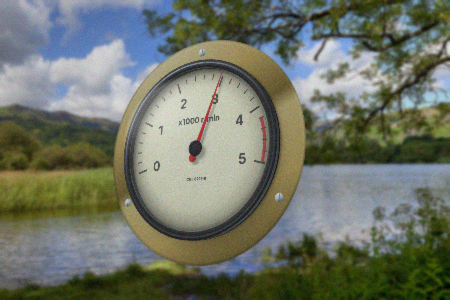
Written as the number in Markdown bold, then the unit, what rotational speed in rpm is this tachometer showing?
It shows **3000** rpm
